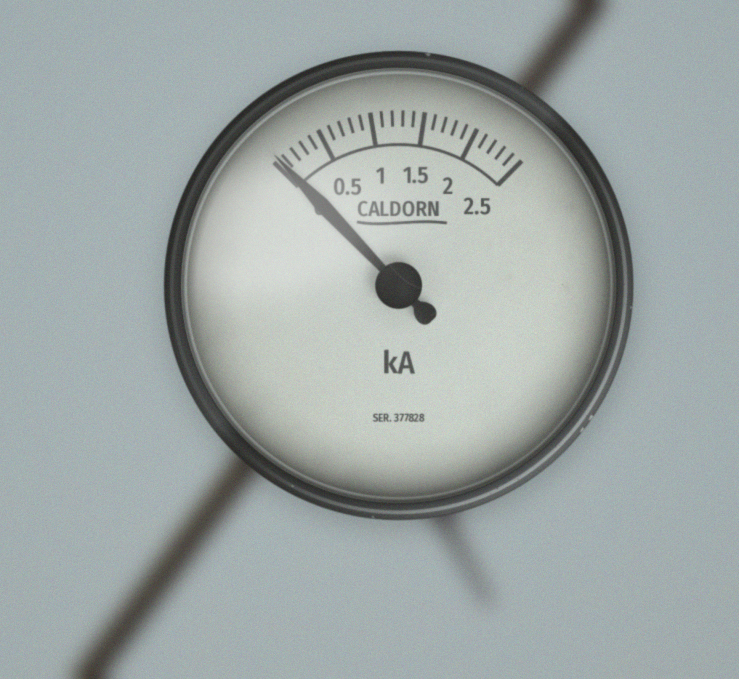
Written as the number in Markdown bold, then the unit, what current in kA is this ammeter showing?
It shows **0.05** kA
